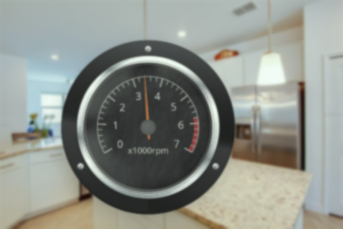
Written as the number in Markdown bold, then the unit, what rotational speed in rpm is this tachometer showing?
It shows **3400** rpm
